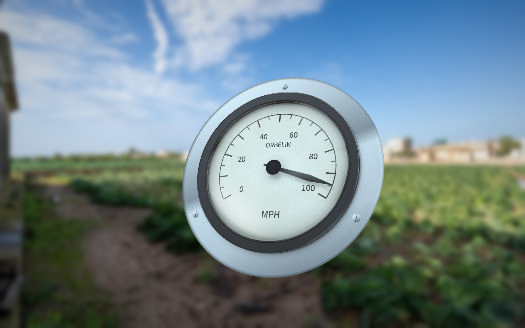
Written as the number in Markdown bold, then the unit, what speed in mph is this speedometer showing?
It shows **95** mph
